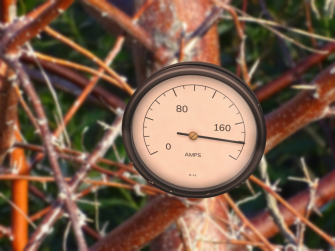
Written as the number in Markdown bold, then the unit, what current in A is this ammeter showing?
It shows **180** A
